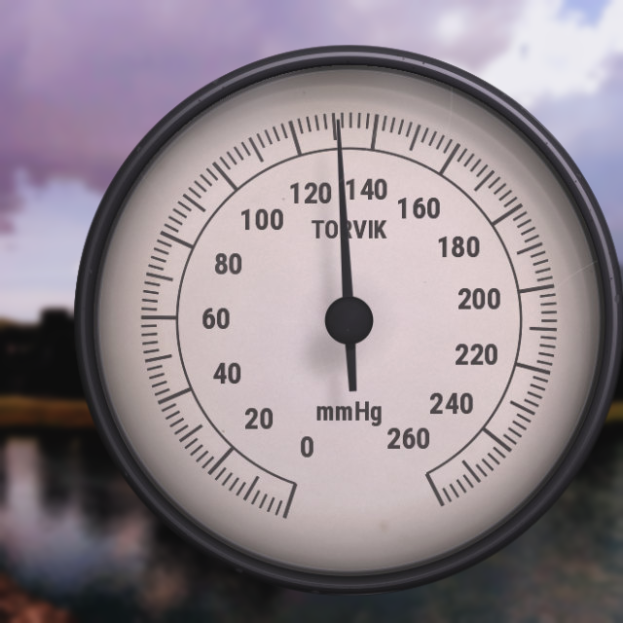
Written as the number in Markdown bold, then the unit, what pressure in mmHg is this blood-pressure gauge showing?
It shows **131** mmHg
